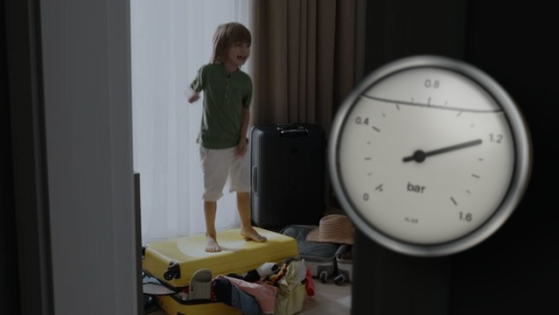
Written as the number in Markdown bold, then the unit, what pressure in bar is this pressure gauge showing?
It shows **1.2** bar
